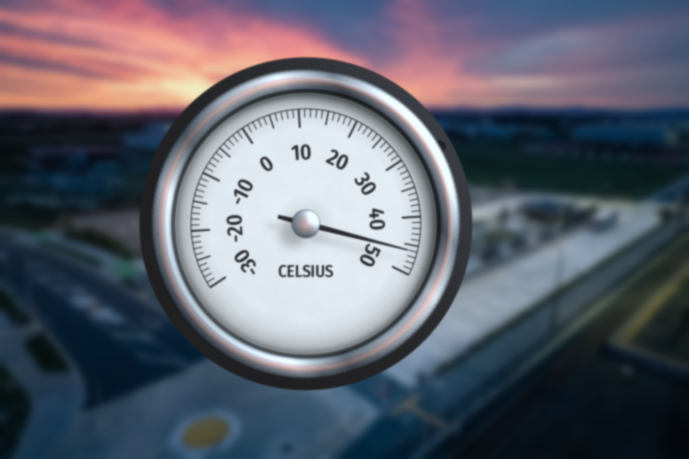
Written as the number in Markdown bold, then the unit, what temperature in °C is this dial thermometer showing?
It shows **46** °C
